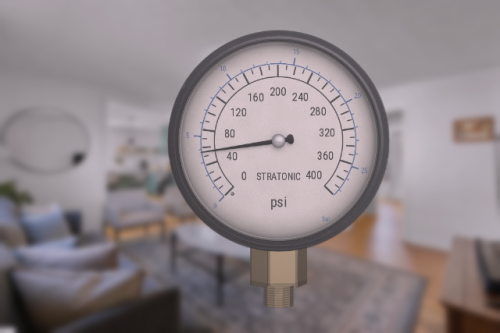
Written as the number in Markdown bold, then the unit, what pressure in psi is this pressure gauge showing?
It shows **55** psi
